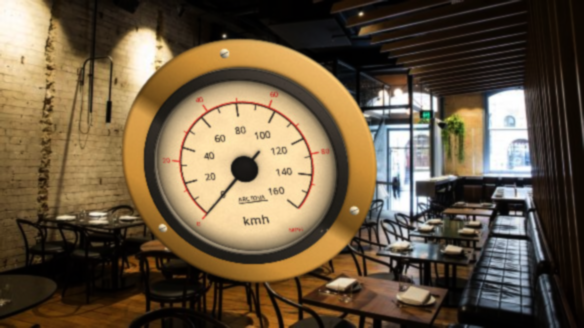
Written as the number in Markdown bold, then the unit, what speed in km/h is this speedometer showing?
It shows **0** km/h
